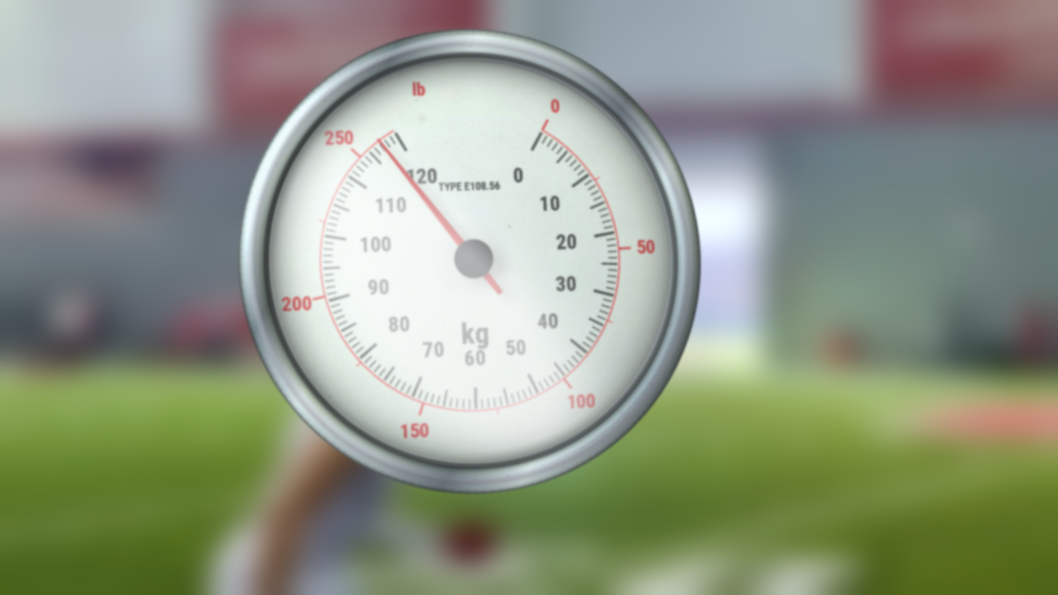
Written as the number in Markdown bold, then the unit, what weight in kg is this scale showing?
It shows **117** kg
